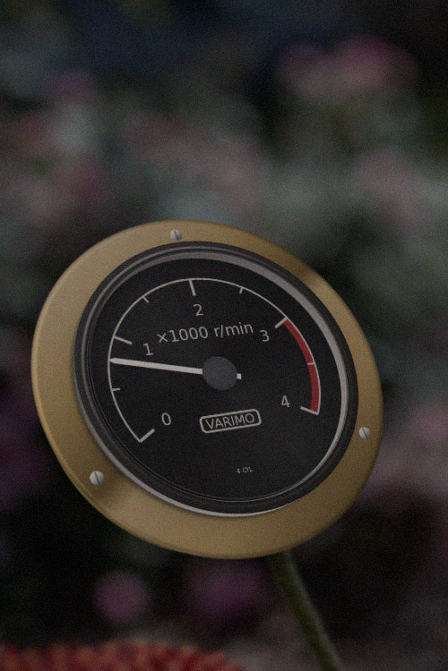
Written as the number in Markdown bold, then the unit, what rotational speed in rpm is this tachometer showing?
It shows **750** rpm
